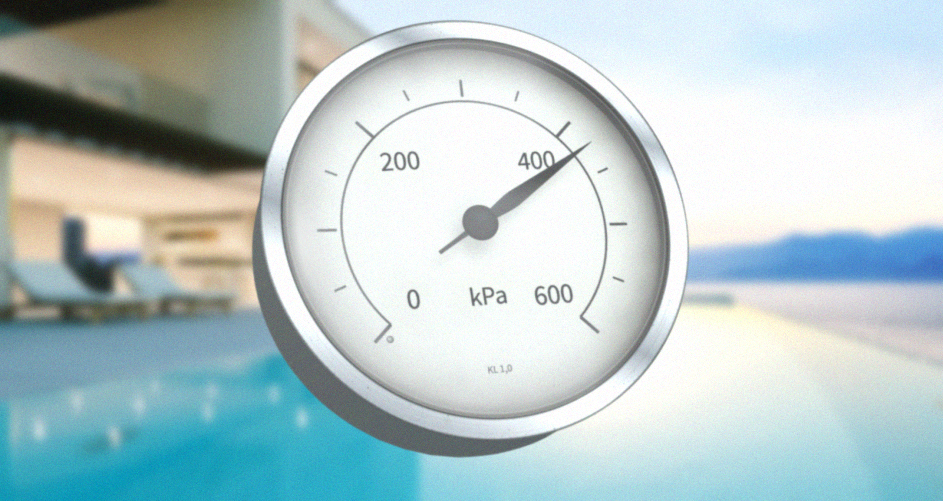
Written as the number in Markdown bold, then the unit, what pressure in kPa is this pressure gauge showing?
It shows **425** kPa
